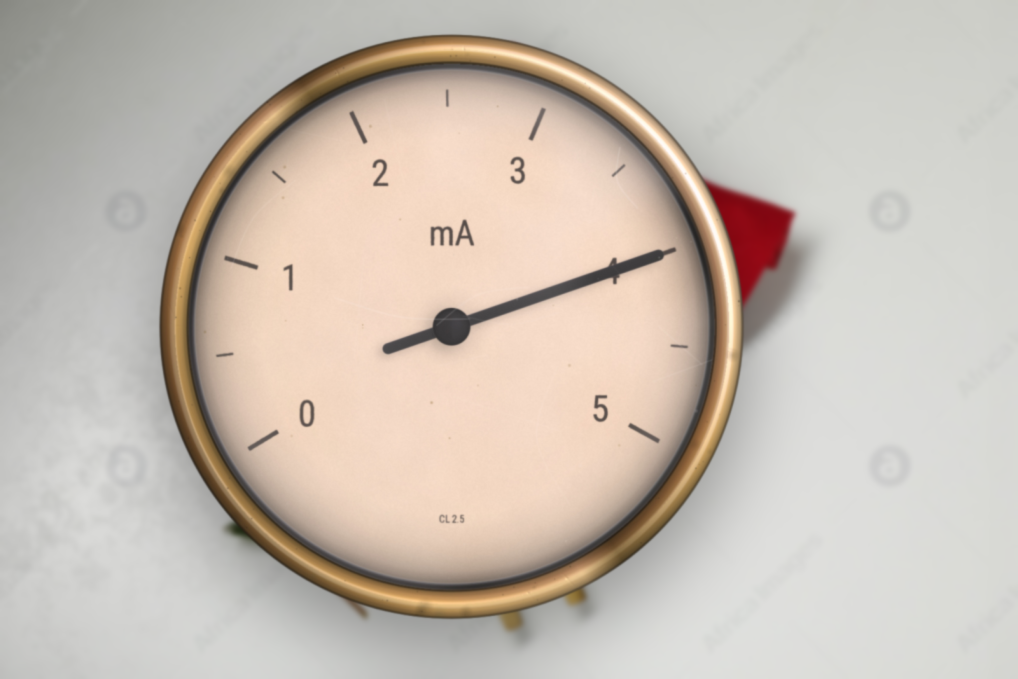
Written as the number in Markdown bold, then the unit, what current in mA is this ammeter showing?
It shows **4** mA
